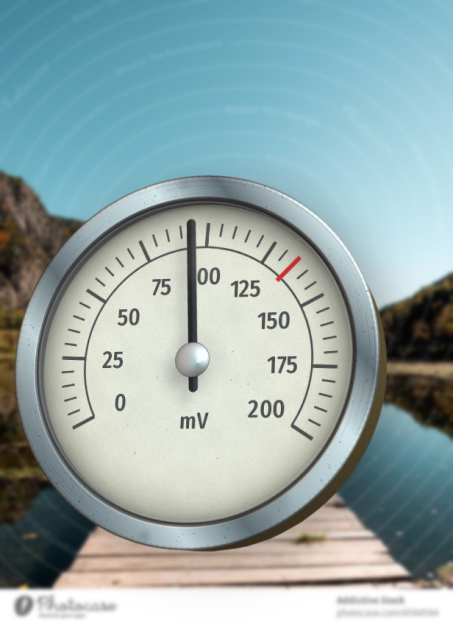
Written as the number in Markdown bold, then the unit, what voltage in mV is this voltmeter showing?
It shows **95** mV
